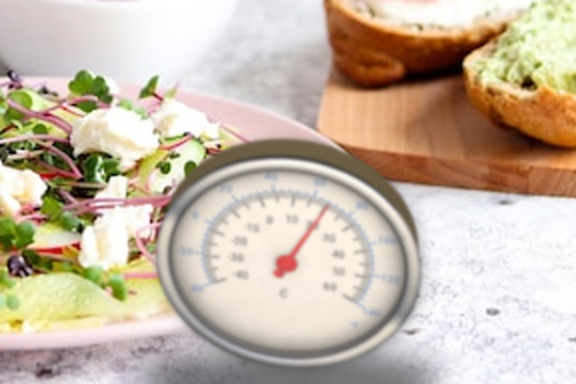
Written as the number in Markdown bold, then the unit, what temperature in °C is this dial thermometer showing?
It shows **20** °C
